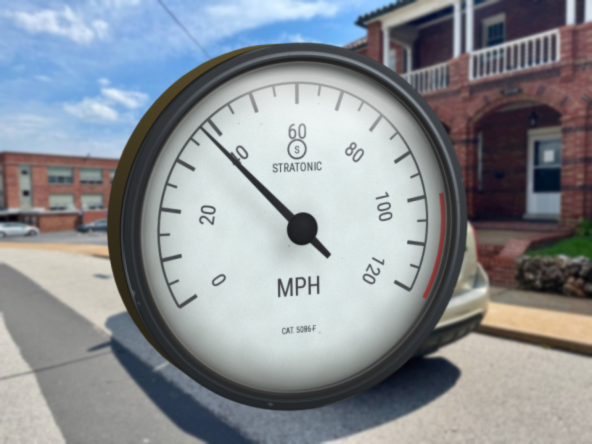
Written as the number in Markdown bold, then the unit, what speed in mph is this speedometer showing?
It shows **37.5** mph
